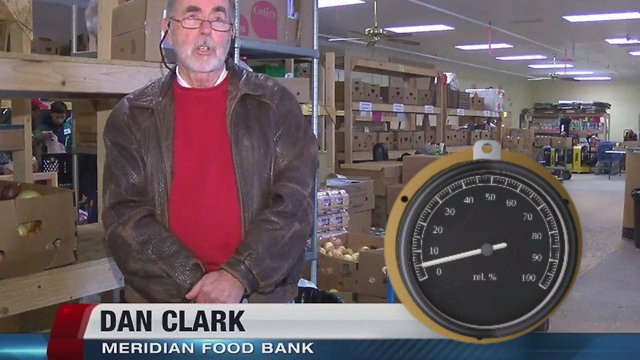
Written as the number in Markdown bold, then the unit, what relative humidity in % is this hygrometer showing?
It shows **5** %
